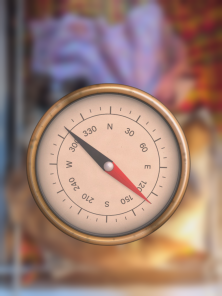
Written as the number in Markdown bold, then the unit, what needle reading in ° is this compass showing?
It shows **130** °
